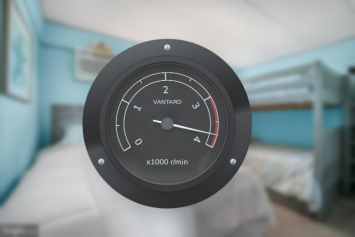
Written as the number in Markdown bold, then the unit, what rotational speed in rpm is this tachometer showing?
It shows **3750** rpm
